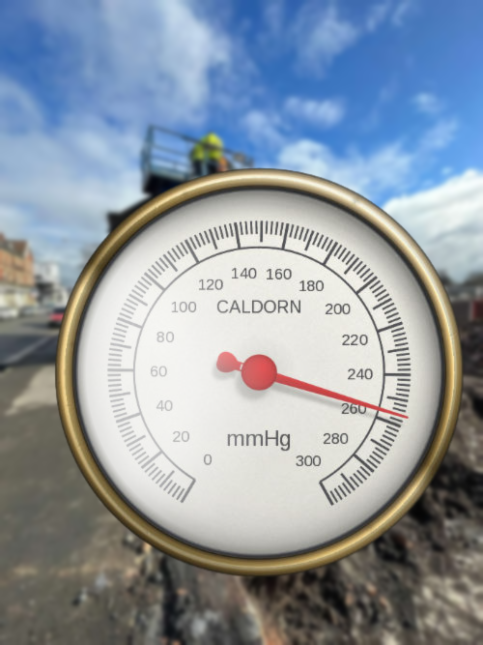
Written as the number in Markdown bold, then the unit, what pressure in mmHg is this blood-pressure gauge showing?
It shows **256** mmHg
